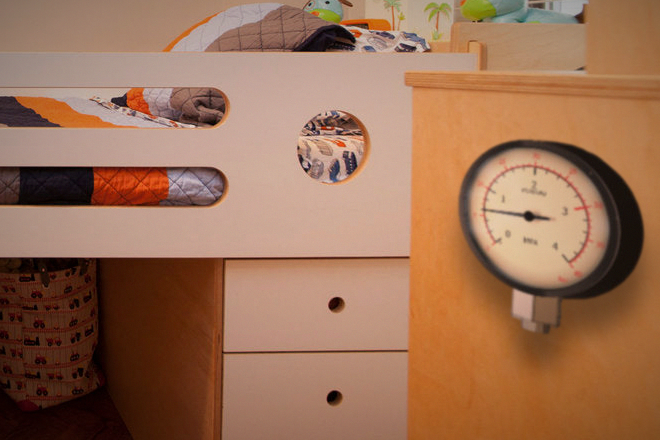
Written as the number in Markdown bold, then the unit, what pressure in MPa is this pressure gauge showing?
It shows **0.6** MPa
